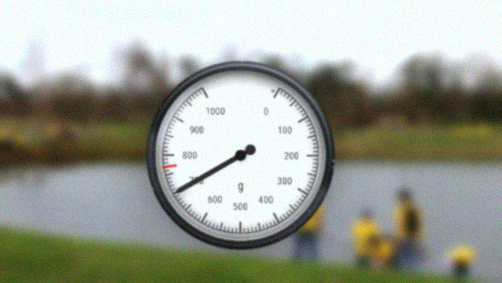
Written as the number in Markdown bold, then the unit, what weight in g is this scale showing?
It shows **700** g
